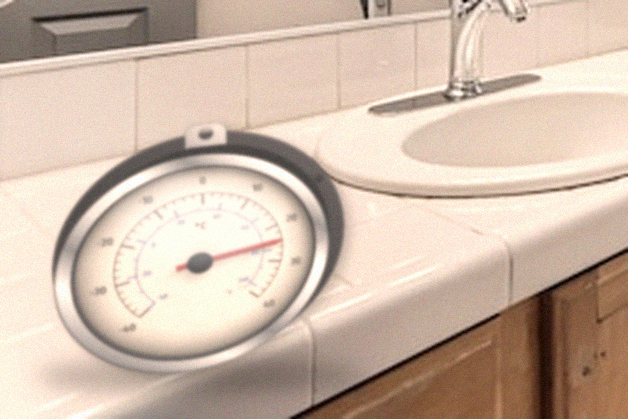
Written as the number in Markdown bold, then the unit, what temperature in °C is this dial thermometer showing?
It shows **24** °C
